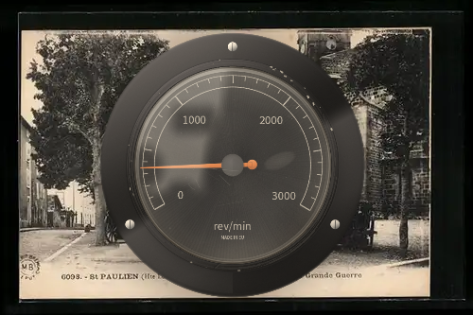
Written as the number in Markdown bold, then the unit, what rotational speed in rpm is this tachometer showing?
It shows **350** rpm
